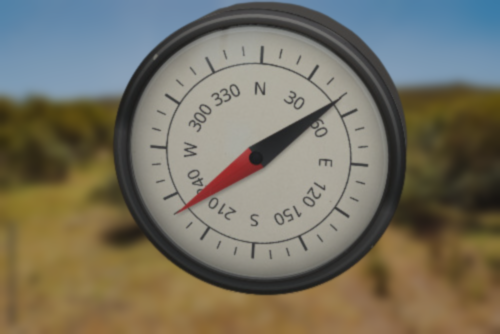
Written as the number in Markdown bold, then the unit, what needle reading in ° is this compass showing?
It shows **230** °
